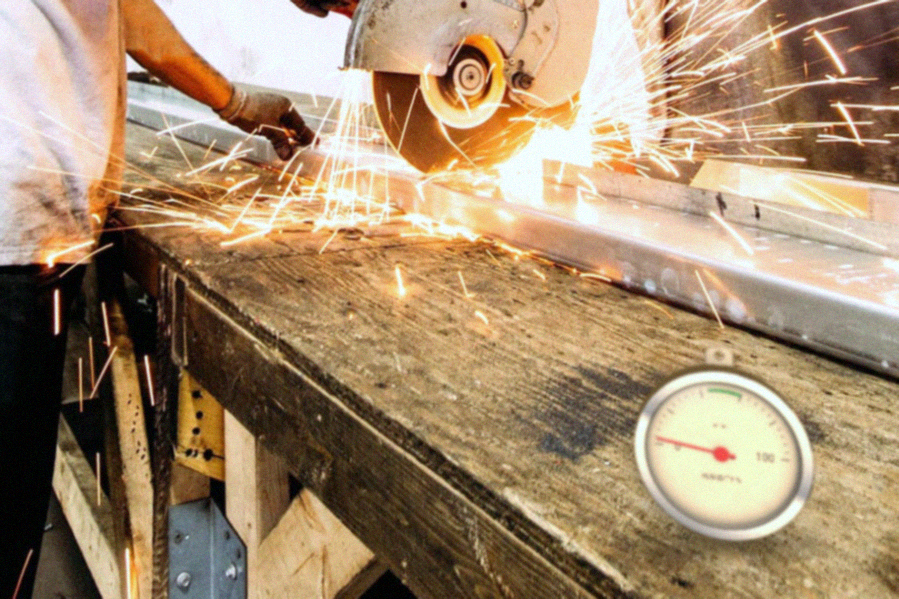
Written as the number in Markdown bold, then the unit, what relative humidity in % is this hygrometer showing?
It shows **4** %
